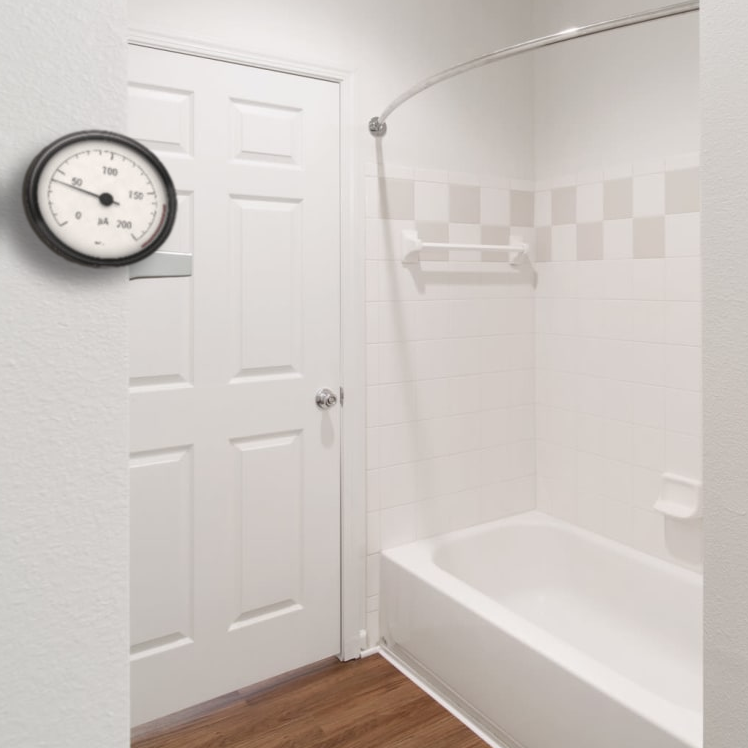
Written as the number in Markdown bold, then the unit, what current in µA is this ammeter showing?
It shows **40** µA
